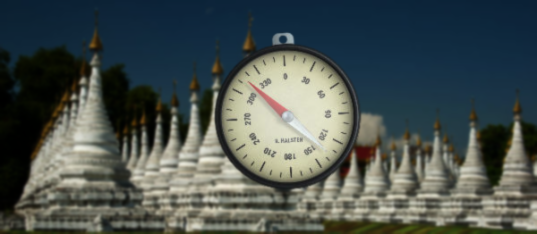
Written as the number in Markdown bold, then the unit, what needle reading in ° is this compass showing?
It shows **315** °
